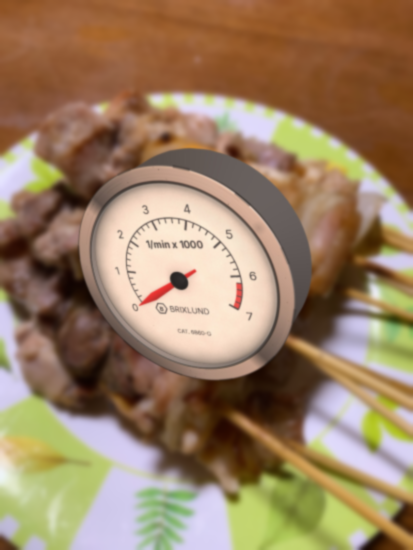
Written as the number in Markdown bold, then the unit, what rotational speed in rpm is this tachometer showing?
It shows **0** rpm
